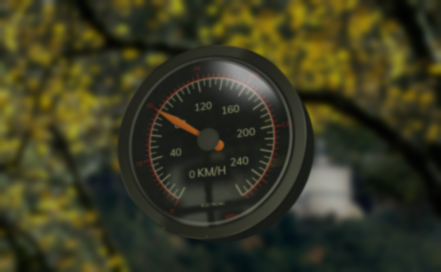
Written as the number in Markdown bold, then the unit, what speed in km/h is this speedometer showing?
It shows **80** km/h
